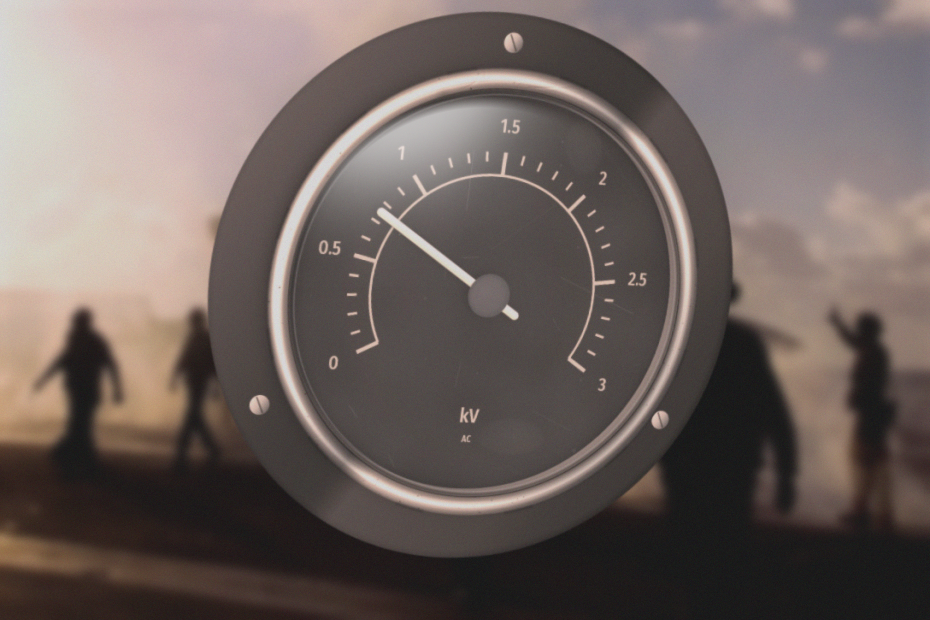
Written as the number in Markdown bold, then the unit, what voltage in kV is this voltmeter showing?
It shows **0.75** kV
